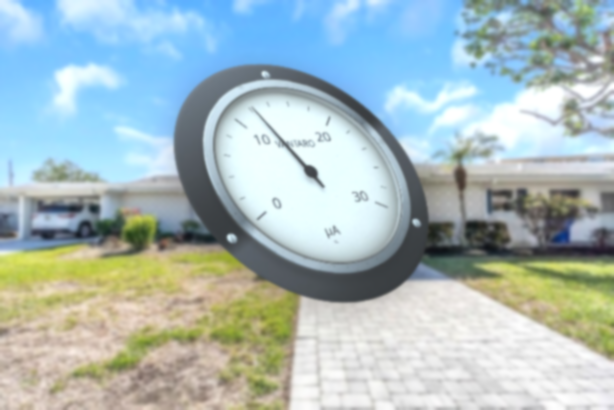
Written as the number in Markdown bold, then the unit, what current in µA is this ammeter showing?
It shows **12** µA
